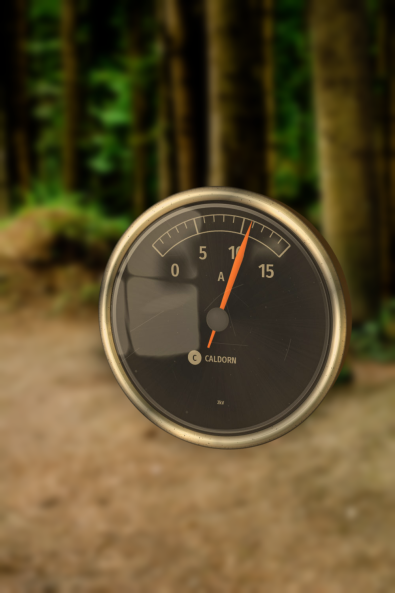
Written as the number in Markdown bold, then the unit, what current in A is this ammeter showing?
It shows **11** A
